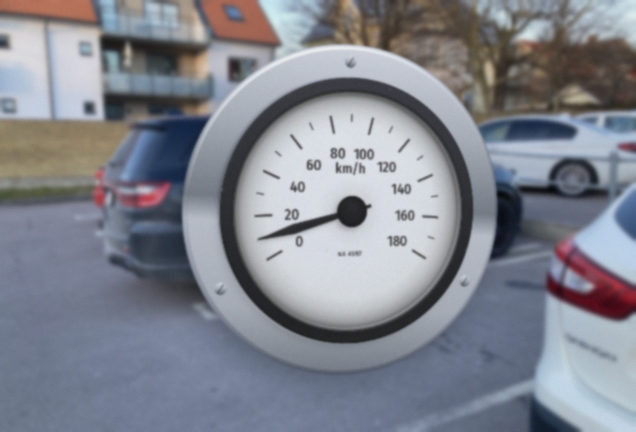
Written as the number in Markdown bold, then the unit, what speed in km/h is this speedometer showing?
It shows **10** km/h
